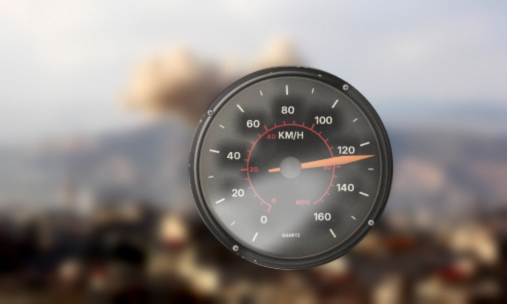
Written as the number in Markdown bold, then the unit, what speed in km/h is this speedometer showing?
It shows **125** km/h
